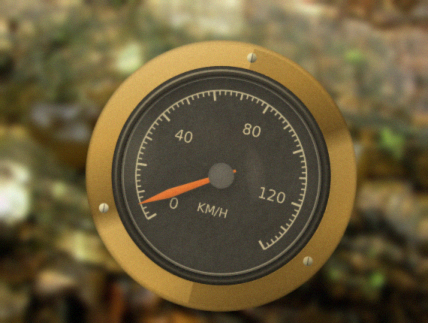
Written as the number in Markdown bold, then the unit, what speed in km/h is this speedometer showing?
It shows **6** km/h
